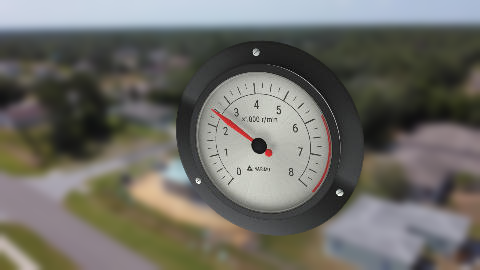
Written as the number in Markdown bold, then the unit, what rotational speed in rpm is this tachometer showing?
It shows **2500** rpm
